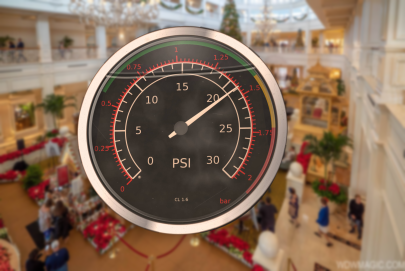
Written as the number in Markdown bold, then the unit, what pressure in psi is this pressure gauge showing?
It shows **21** psi
